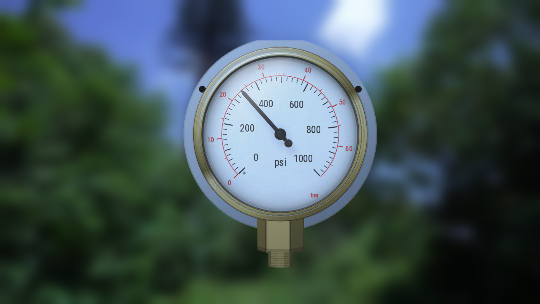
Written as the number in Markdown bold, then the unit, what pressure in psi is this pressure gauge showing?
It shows **340** psi
